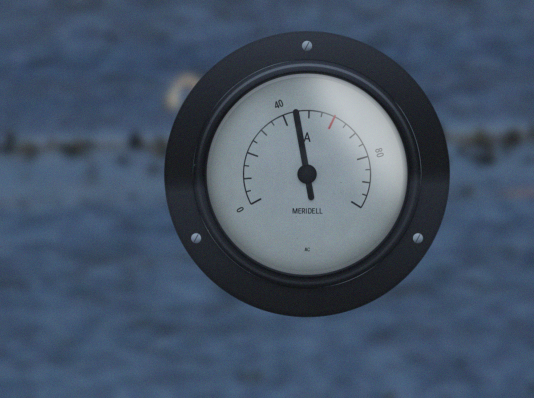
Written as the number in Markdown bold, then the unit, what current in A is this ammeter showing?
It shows **45** A
